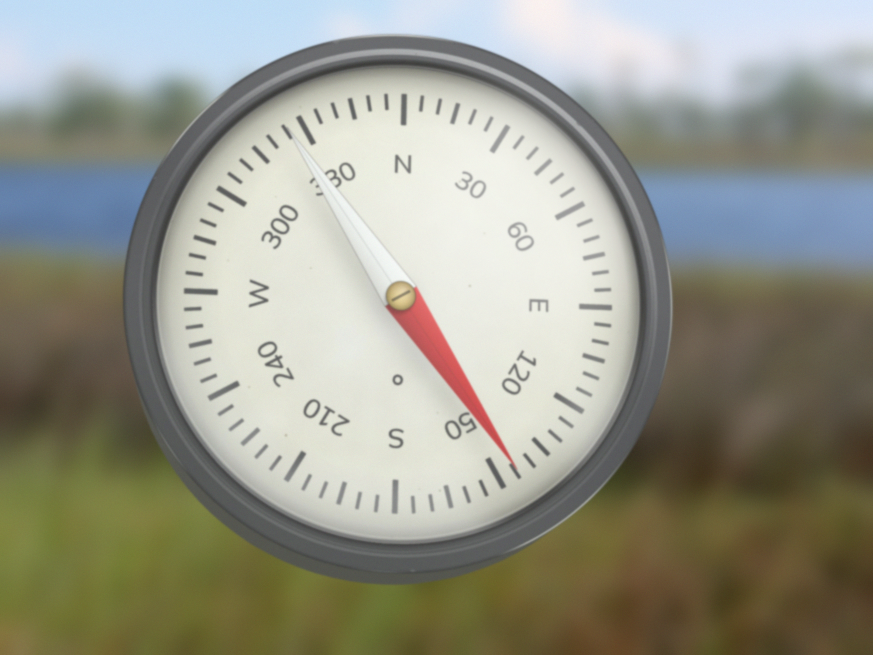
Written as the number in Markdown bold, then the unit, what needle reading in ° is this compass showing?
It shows **145** °
